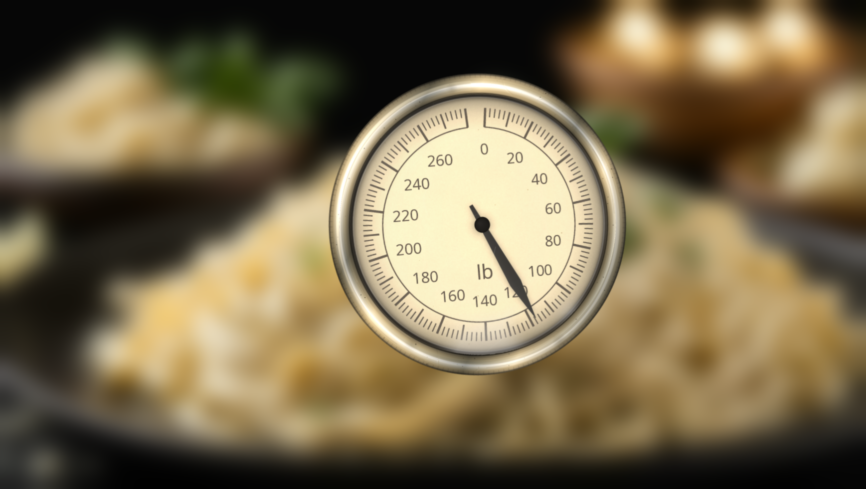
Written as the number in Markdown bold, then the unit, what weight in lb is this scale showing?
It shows **118** lb
